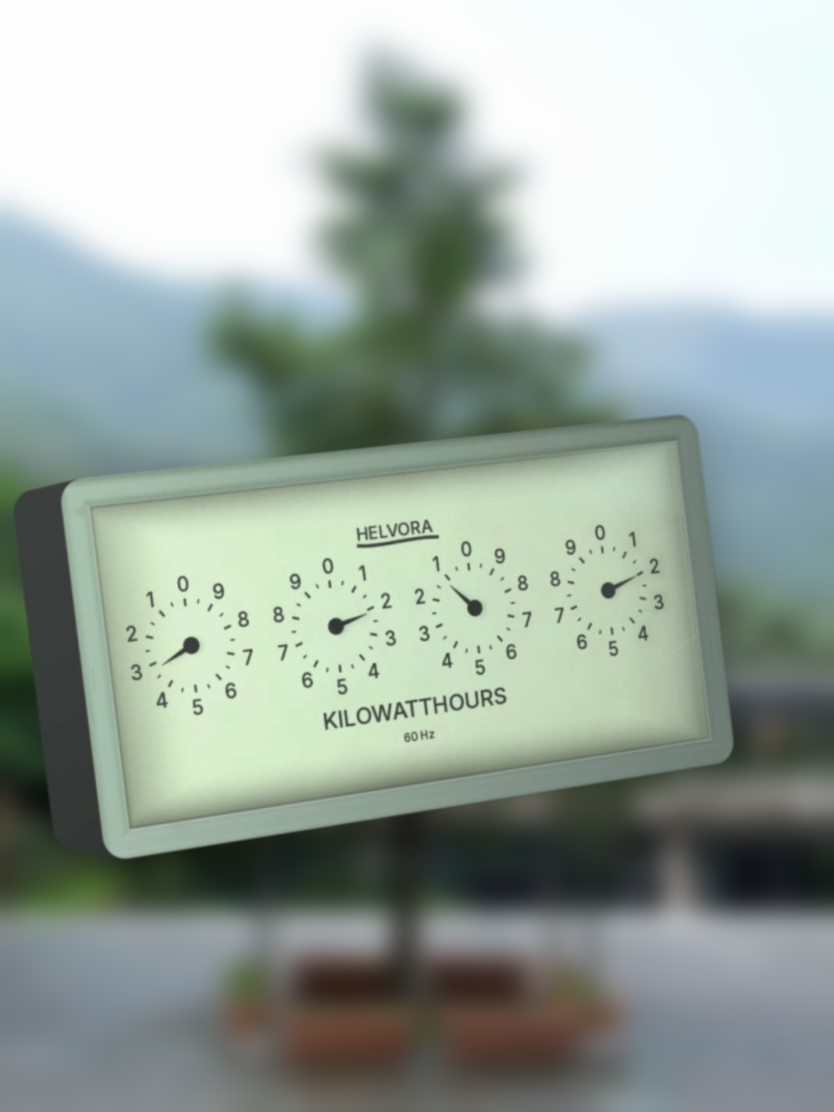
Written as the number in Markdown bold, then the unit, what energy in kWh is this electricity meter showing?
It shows **3212** kWh
